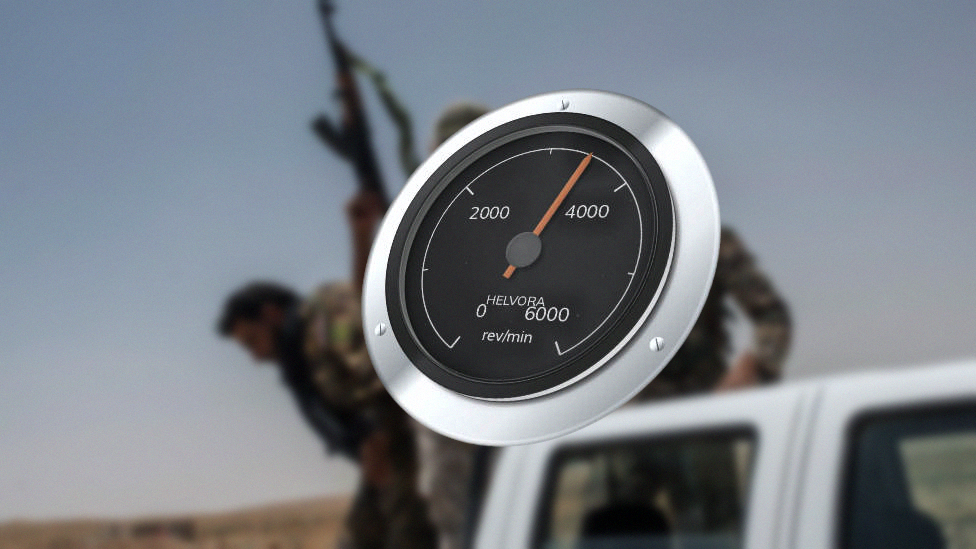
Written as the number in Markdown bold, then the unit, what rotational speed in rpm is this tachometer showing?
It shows **3500** rpm
